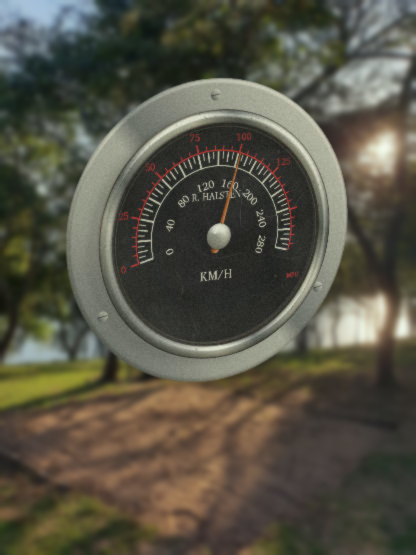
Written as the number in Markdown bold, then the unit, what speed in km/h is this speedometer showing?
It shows **160** km/h
